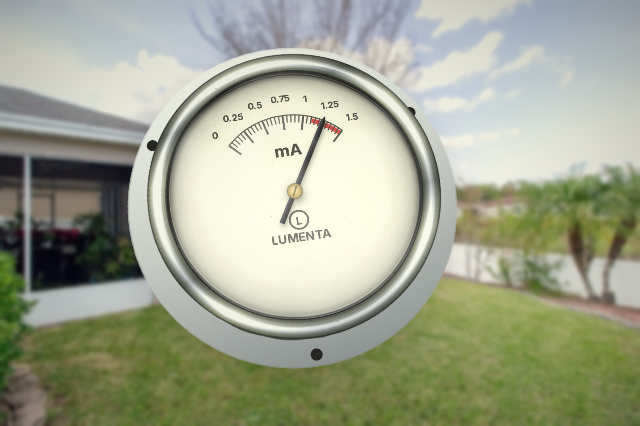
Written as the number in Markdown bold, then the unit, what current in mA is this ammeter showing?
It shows **1.25** mA
